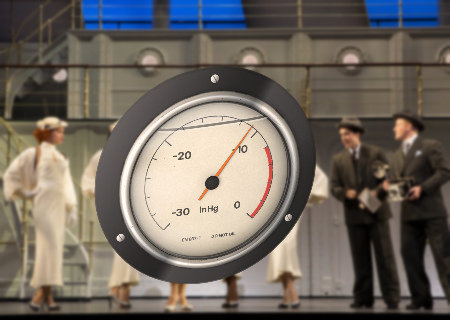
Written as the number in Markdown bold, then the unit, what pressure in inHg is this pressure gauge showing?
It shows **-11** inHg
